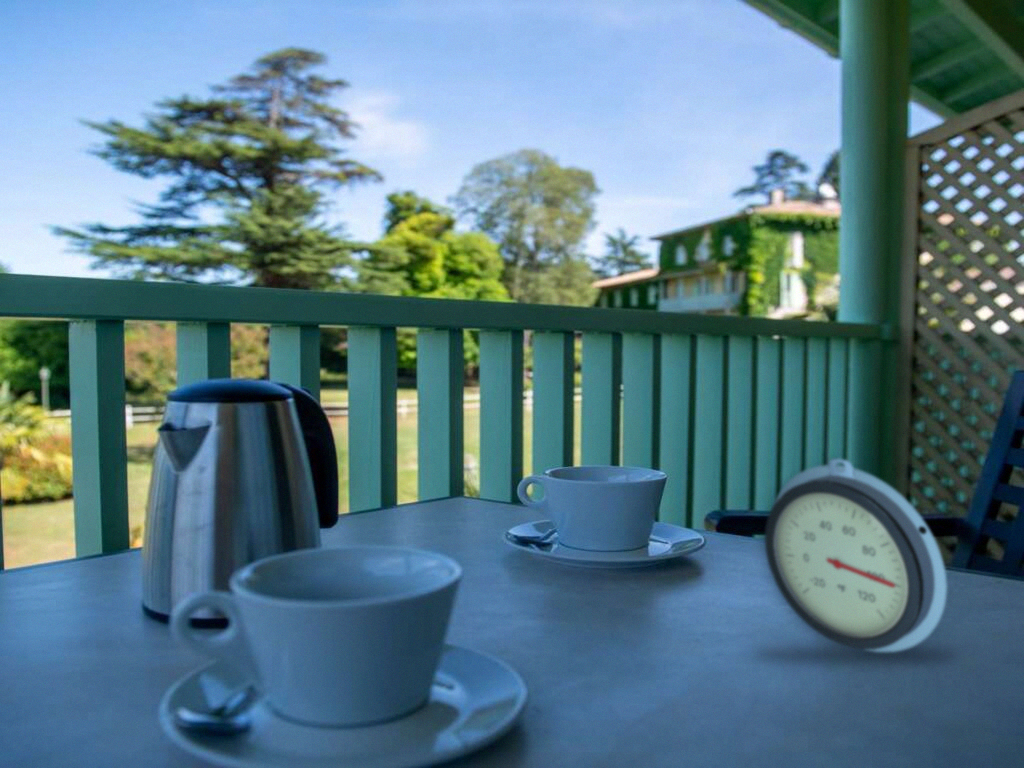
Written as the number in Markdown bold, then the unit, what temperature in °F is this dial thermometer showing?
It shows **100** °F
